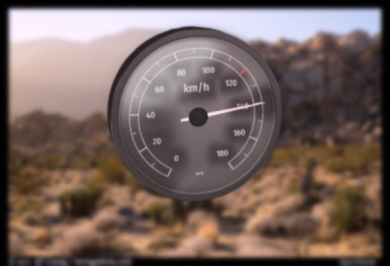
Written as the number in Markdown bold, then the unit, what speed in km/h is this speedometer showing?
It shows **140** km/h
